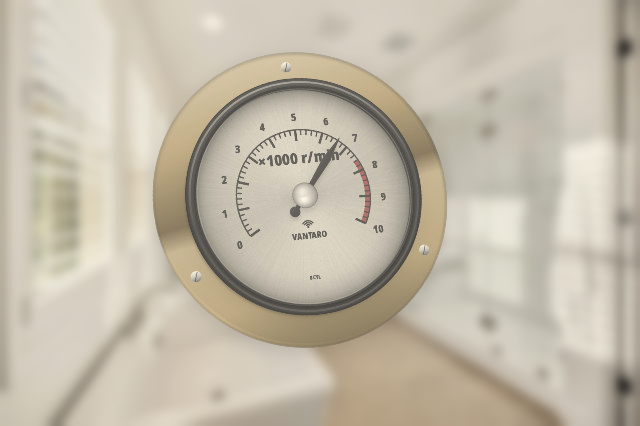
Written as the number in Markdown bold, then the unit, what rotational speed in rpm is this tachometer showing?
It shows **6600** rpm
